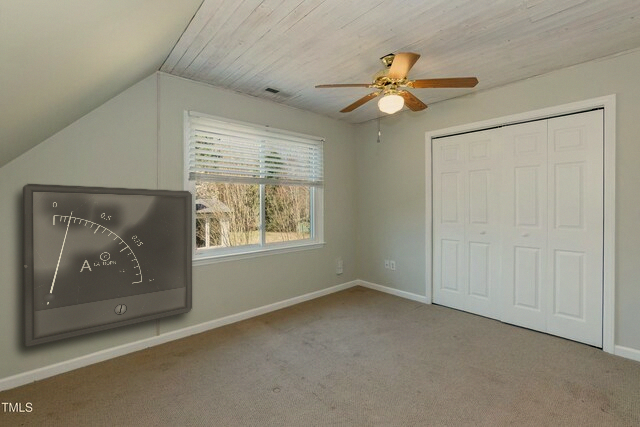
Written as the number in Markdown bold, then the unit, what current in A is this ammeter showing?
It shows **0.25** A
